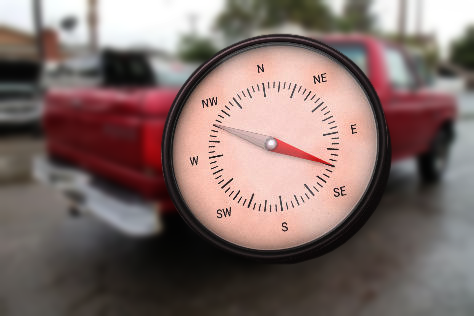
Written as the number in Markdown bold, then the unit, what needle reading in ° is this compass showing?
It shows **120** °
